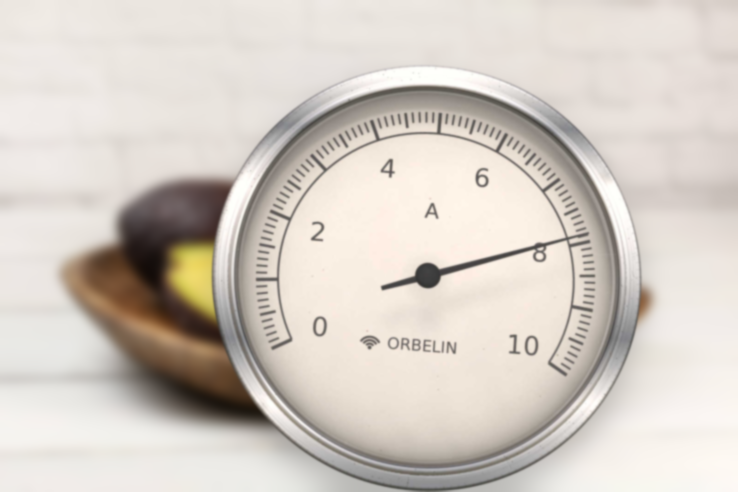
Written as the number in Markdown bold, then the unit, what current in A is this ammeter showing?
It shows **7.9** A
